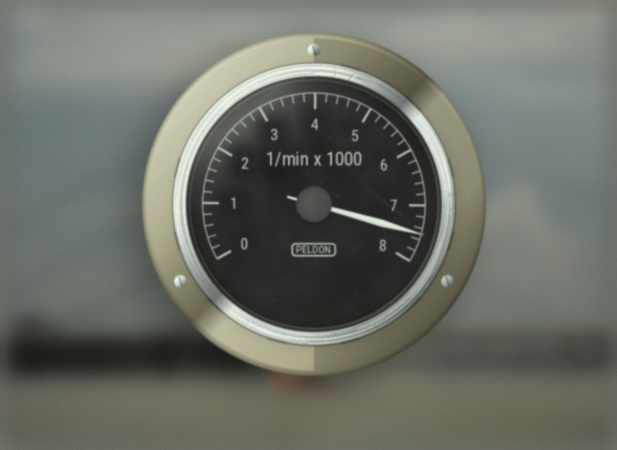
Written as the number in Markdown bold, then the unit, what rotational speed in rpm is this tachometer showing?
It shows **7500** rpm
